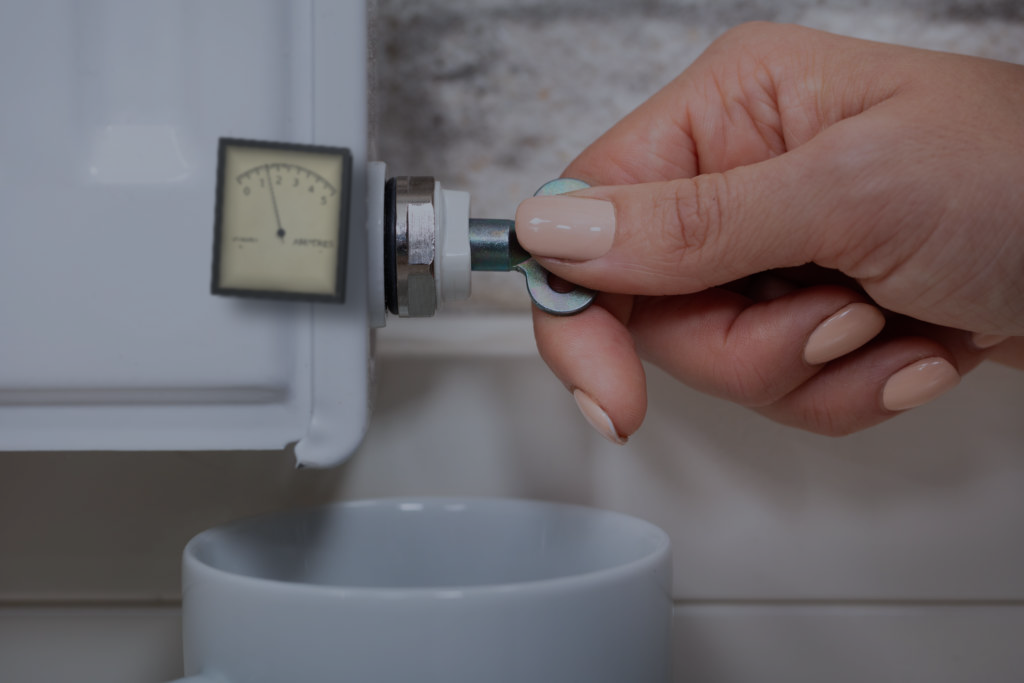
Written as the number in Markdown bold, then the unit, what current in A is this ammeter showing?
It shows **1.5** A
